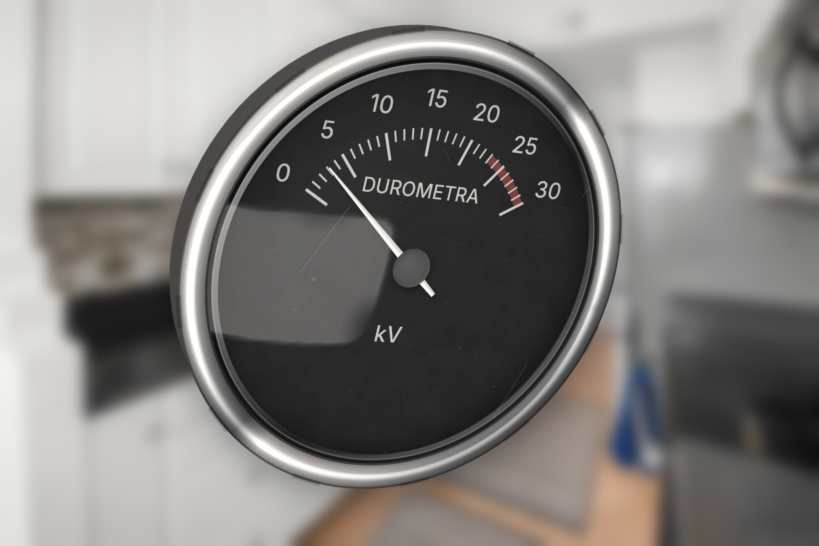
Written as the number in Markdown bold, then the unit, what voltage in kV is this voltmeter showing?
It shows **3** kV
